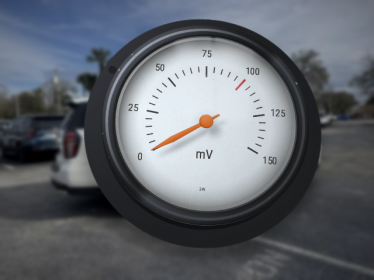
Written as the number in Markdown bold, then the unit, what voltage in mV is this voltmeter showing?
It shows **0** mV
